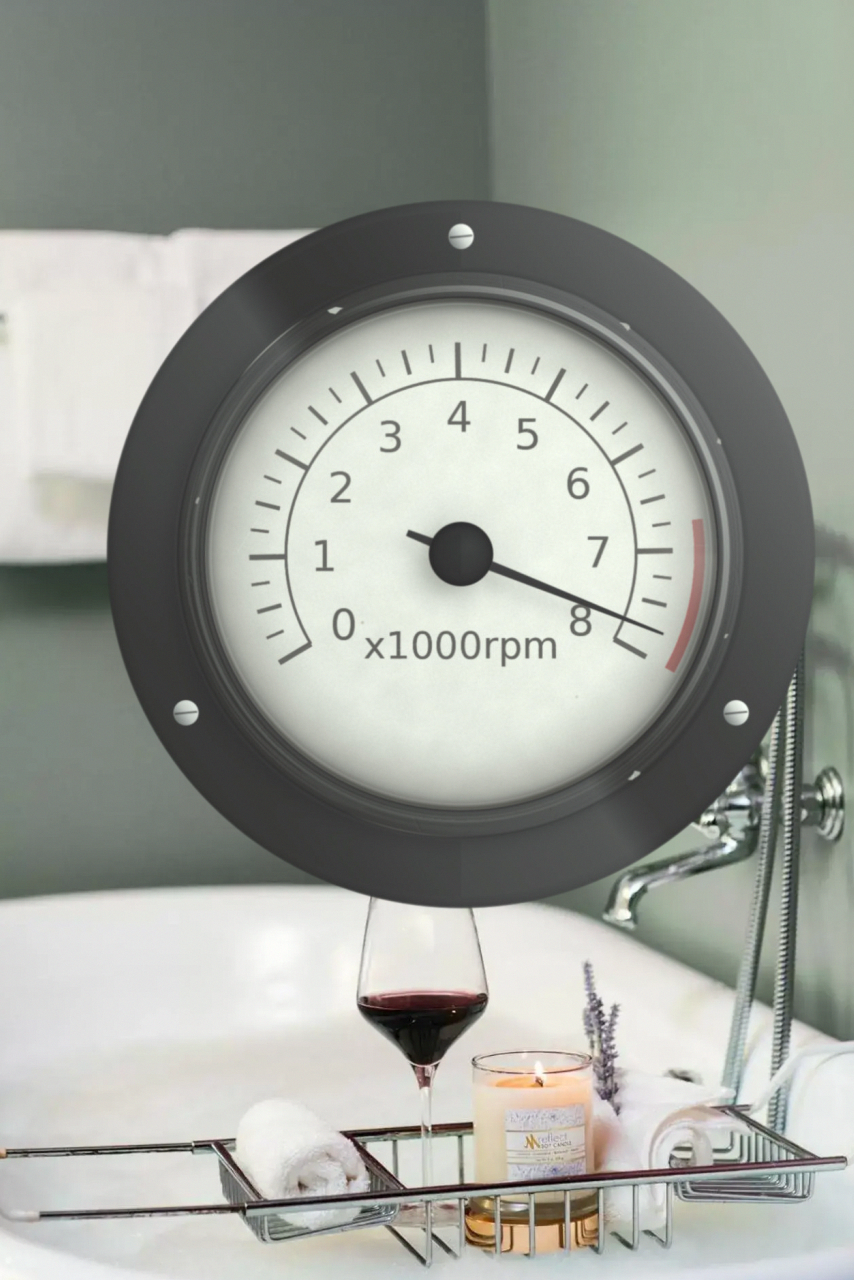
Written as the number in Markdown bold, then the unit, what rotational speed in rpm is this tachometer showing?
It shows **7750** rpm
